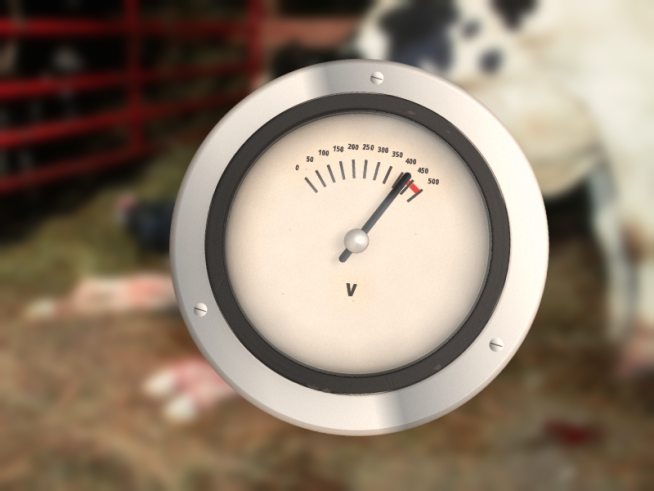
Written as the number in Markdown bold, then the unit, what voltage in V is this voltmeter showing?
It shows **425** V
